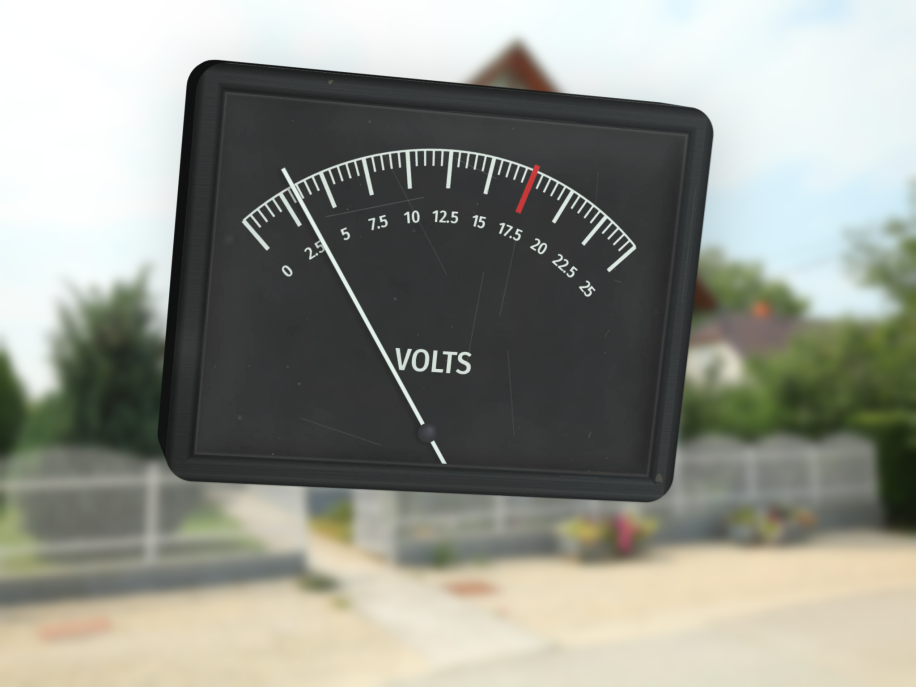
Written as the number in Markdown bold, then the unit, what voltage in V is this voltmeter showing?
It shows **3.25** V
